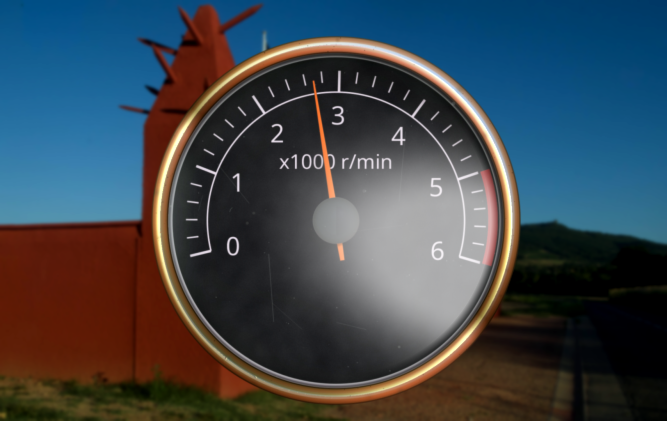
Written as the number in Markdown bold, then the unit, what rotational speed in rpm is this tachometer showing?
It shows **2700** rpm
